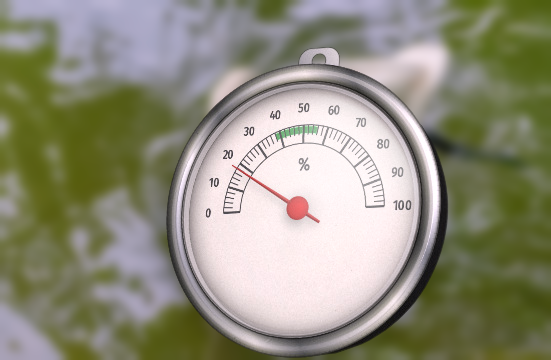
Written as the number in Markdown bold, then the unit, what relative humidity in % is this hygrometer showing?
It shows **18** %
